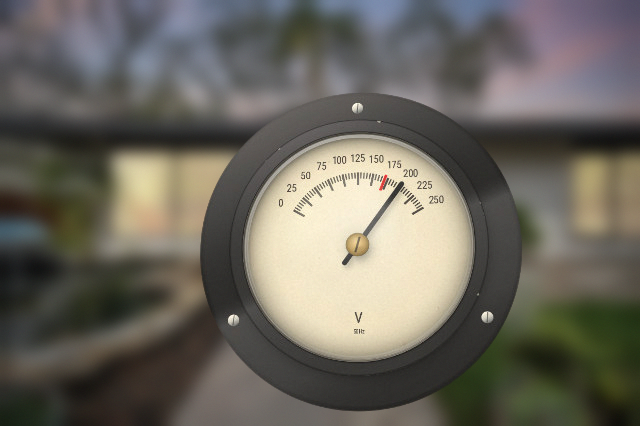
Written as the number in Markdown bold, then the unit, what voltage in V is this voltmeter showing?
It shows **200** V
